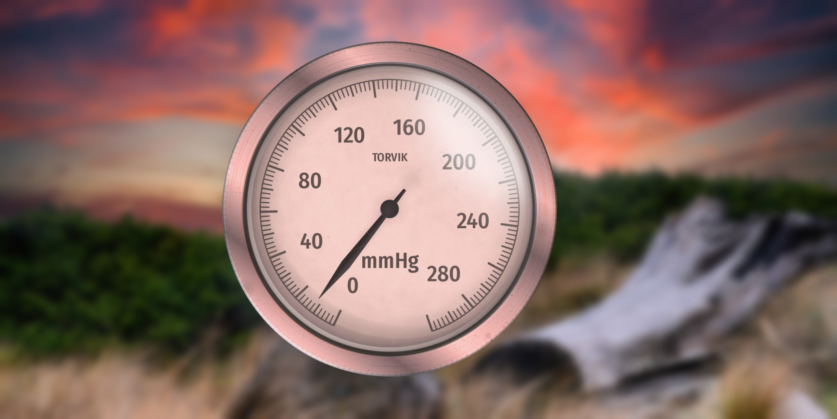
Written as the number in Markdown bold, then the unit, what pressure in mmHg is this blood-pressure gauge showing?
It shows **12** mmHg
